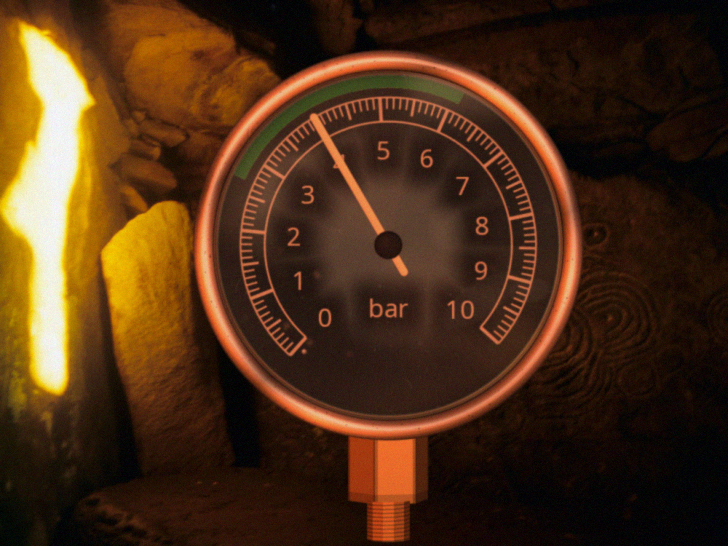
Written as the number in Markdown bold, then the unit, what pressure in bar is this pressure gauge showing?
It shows **4** bar
